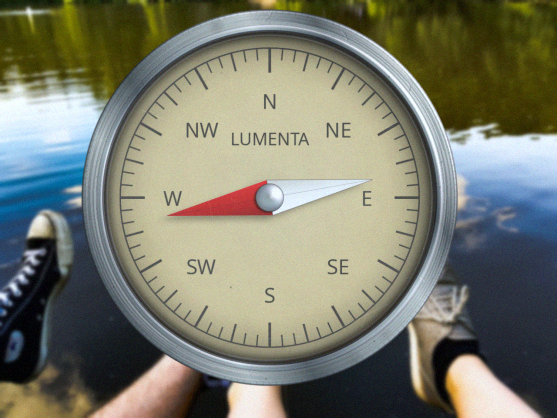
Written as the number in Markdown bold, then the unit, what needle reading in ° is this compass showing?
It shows **260** °
